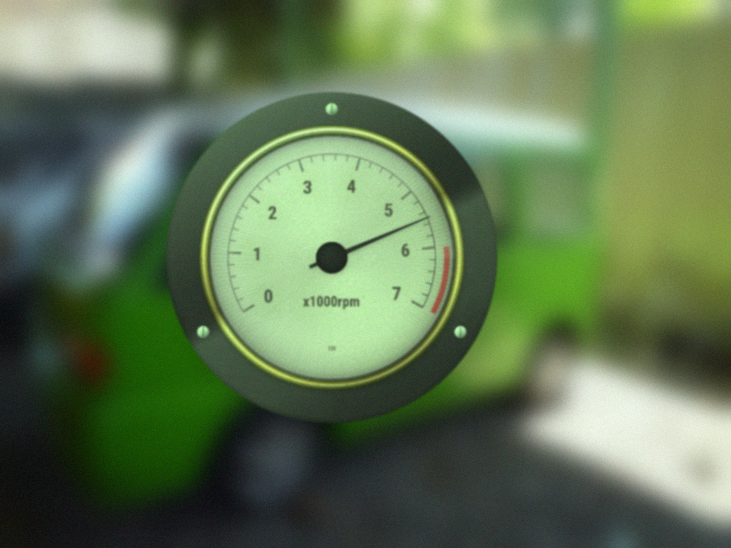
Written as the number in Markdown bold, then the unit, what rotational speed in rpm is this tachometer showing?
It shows **5500** rpm
